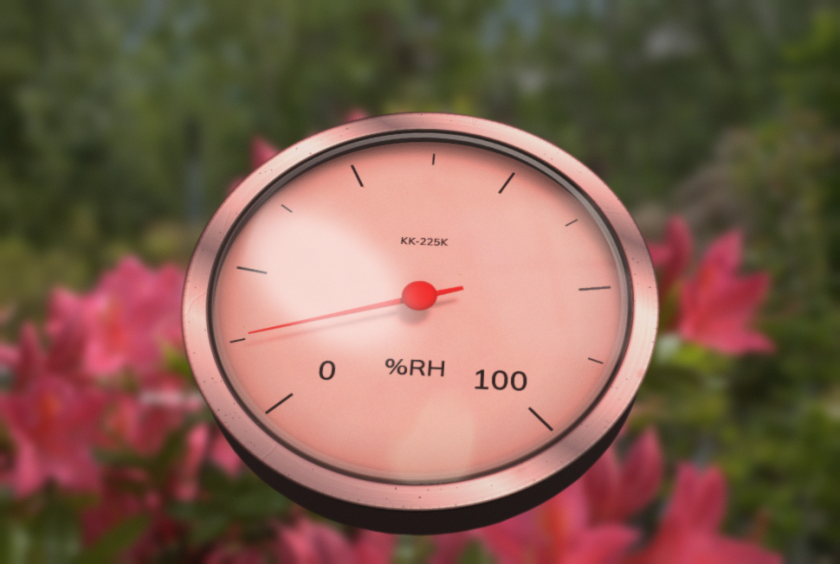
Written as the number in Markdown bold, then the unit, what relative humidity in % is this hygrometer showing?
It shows **10** %
